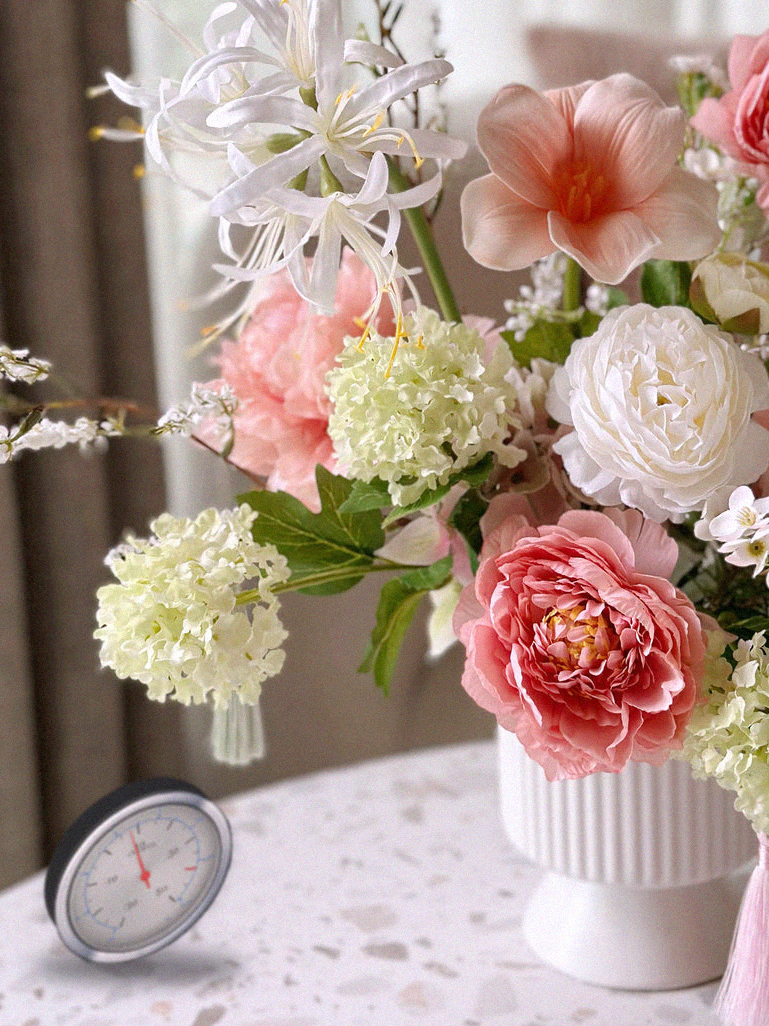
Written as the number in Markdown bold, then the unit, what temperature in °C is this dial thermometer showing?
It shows **7.5** °C
